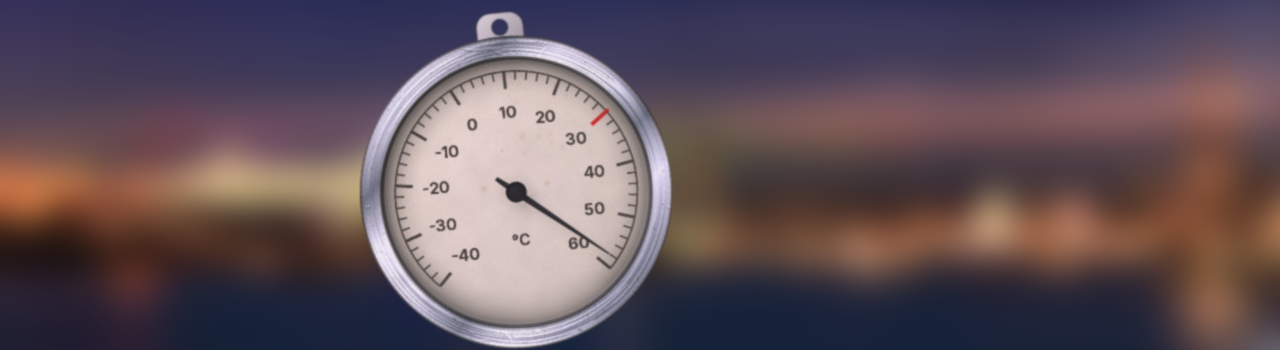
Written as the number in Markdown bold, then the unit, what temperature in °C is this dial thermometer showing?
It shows **58** °C
